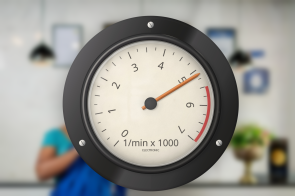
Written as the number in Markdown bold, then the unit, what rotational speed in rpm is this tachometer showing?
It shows **5125** rpm
